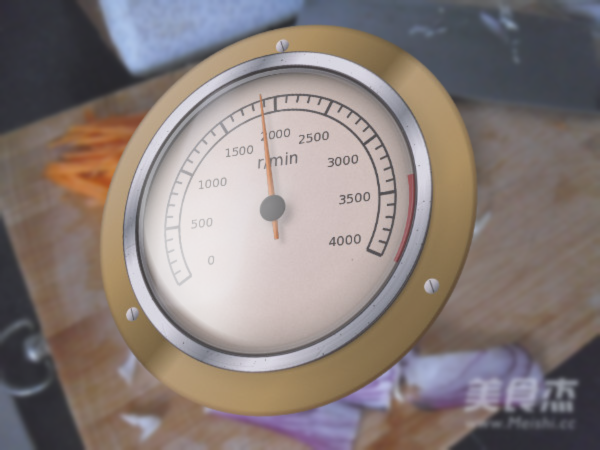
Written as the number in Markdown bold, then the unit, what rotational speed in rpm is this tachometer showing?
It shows **1900** rpm
